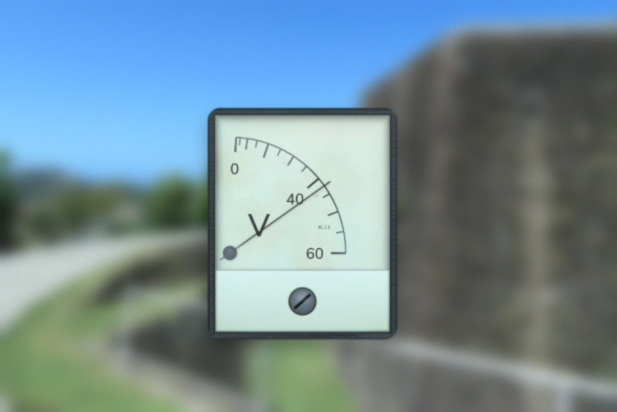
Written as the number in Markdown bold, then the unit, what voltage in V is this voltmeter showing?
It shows **42.5** V
